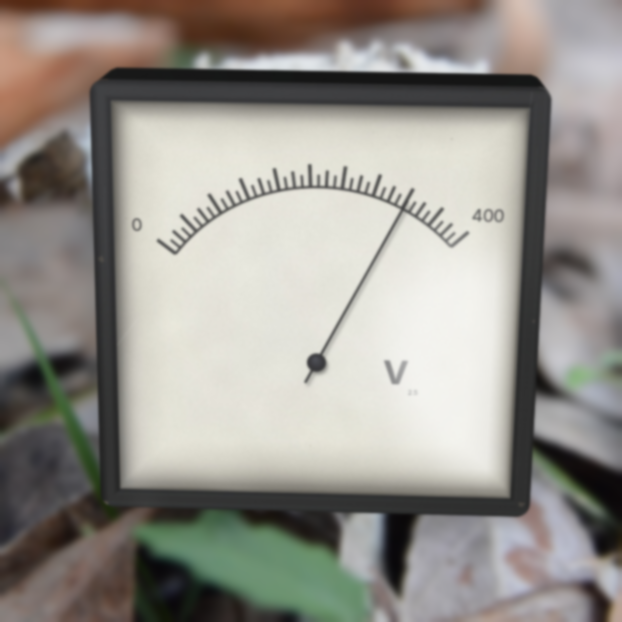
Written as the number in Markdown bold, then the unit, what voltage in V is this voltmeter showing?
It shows **320** V
